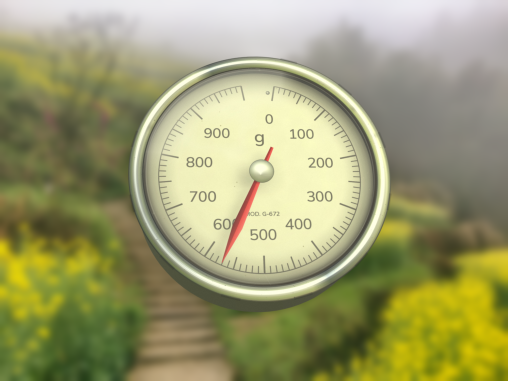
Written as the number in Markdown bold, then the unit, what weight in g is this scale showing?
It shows **570** g
